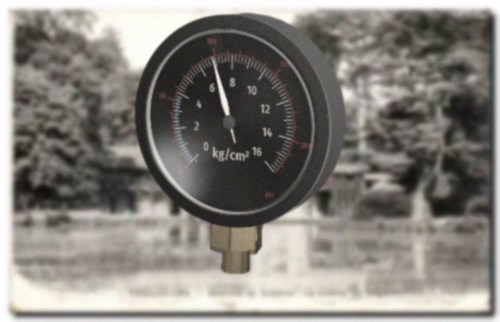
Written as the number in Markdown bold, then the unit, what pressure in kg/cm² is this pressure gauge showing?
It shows **7** kg/cm²
